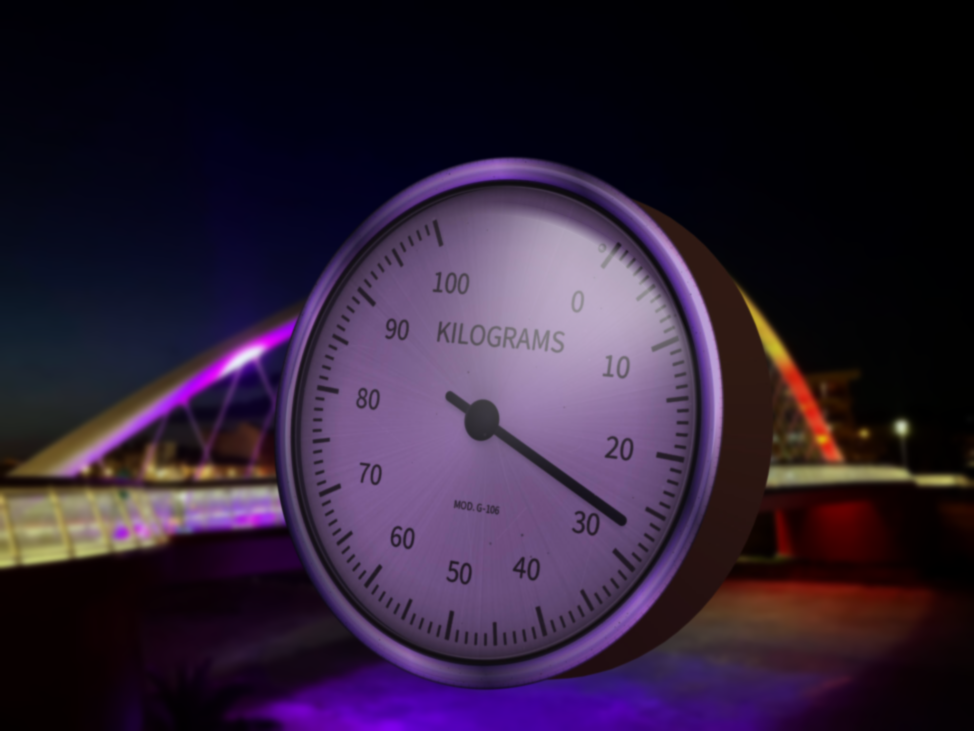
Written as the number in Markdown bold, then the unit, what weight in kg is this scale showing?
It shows **27** kg
